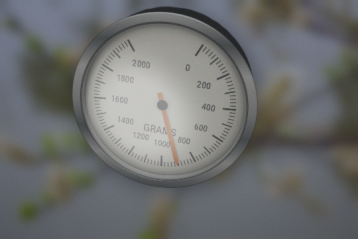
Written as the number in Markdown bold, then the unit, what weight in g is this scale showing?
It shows **900** g
